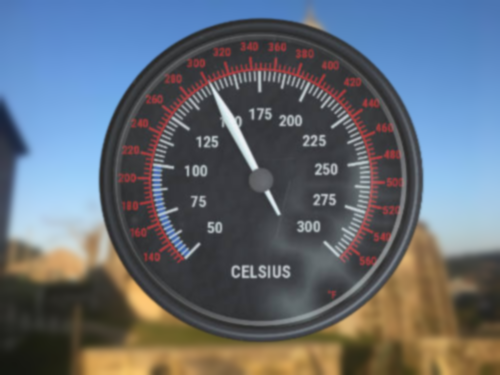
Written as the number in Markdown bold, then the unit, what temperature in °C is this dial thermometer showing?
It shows **150** °C
